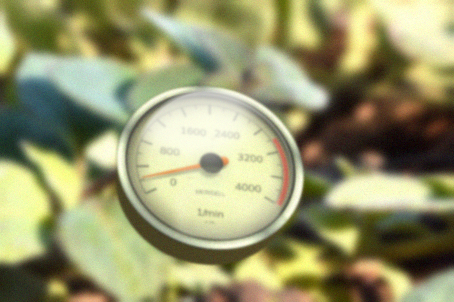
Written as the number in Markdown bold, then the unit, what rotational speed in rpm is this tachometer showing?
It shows **200** rpm
